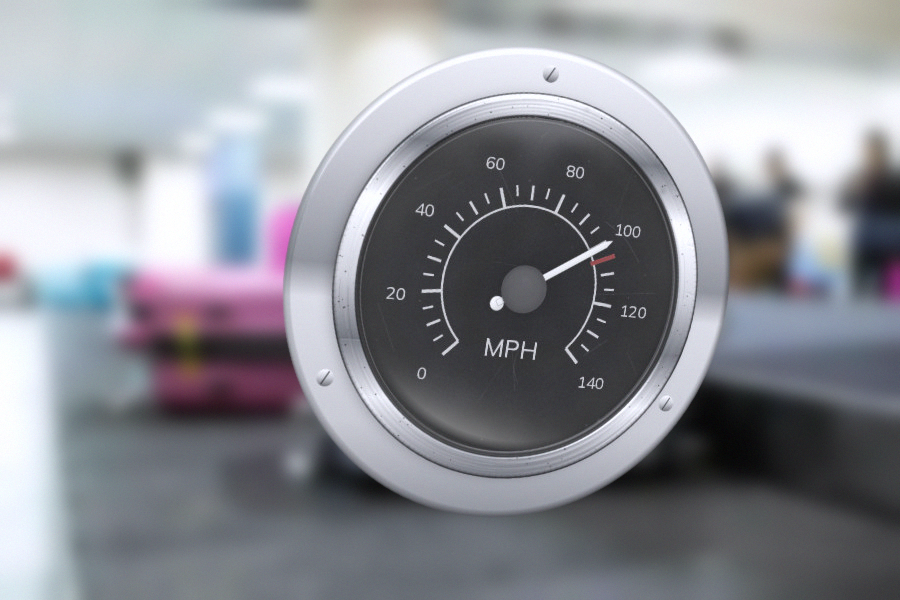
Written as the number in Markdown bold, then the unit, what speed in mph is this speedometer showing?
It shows **100** mph
